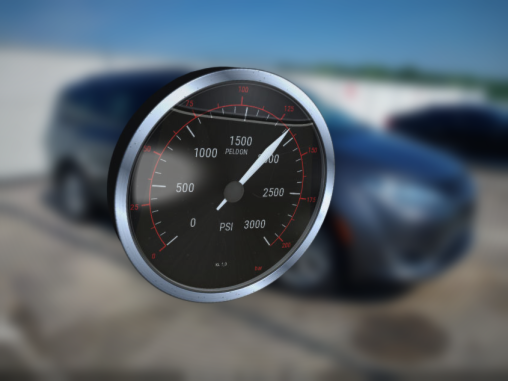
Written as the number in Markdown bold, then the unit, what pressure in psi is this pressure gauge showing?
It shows **1900** psi
